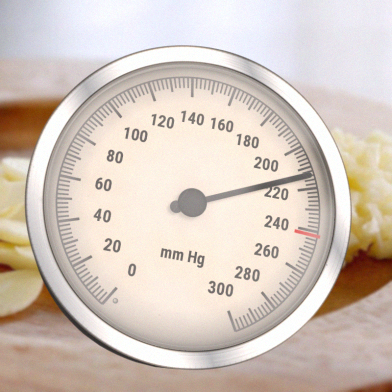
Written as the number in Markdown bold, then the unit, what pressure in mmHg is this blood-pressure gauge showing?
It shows **214** mmHg
